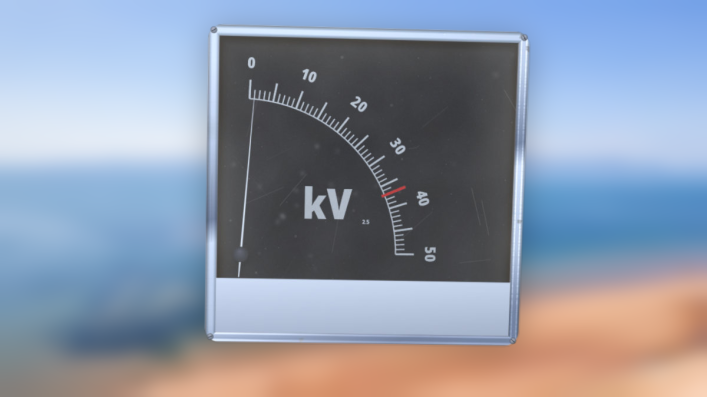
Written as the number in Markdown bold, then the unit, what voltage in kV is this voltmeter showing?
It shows **1** kV
